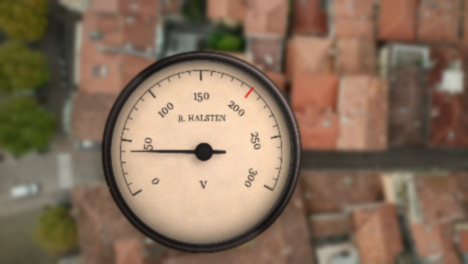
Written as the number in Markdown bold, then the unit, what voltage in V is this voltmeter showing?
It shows **40** V
